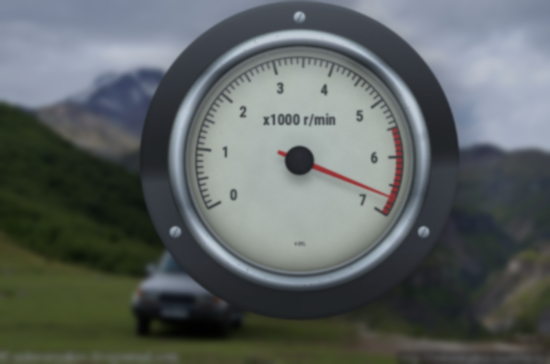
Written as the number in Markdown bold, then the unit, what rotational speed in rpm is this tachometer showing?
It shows **6700** rpm
